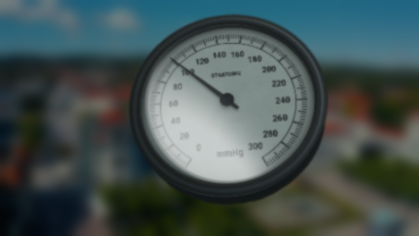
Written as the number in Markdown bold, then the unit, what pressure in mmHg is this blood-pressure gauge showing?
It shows **100** mmHg
